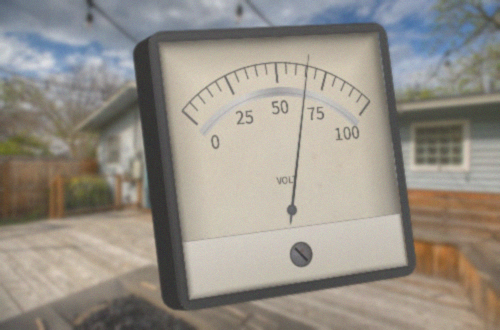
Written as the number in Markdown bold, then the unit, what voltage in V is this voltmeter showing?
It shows **65** V
